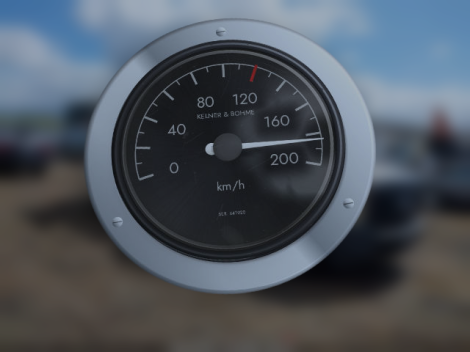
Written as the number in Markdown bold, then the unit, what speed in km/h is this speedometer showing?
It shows **185** km/h
